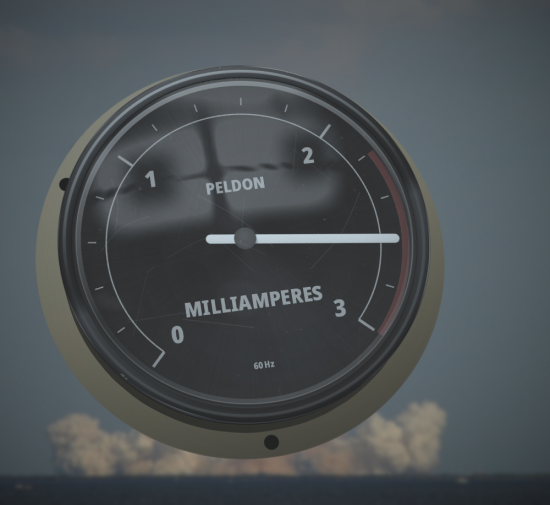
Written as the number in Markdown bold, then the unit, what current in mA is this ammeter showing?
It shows **2.6** mA
